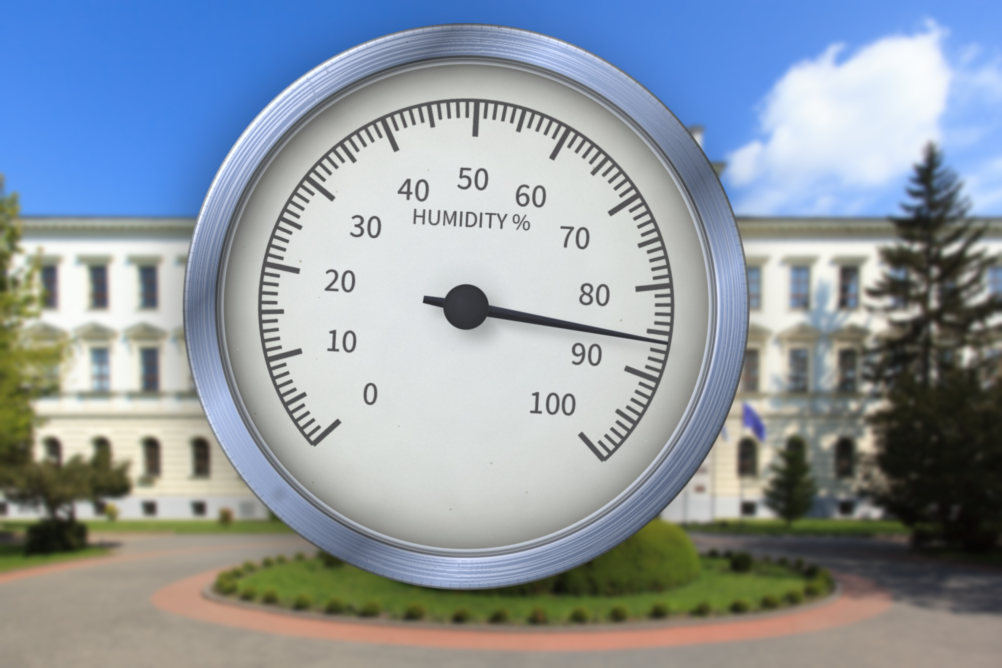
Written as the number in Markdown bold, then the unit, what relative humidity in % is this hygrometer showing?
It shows **86** %
